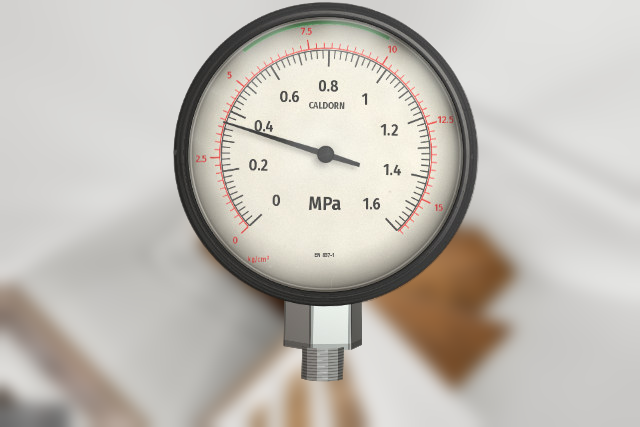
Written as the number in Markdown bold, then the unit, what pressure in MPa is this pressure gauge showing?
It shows **0.36** MPa
